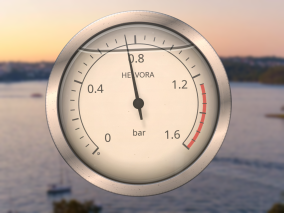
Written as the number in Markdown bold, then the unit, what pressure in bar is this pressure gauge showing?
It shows **0.75** bar
